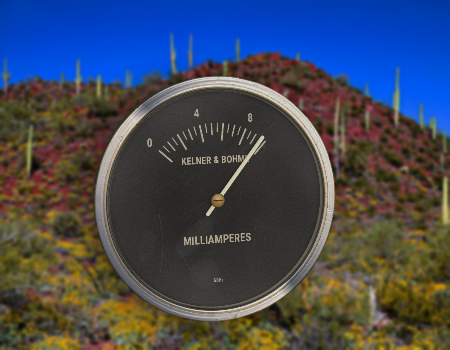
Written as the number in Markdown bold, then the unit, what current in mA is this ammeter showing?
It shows **9.5** mA
